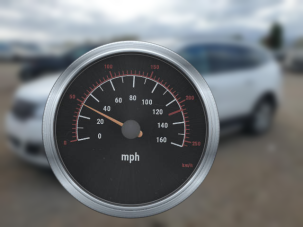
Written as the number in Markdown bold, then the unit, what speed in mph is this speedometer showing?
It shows **30** mph
